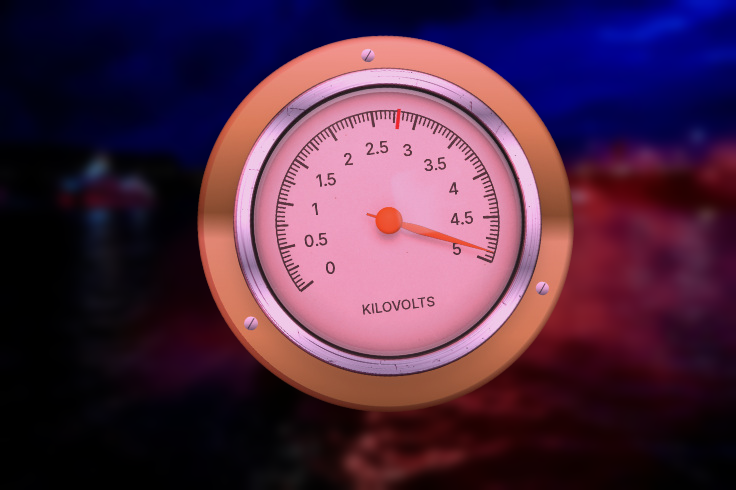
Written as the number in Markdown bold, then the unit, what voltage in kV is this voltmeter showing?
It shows **4.9** kV
